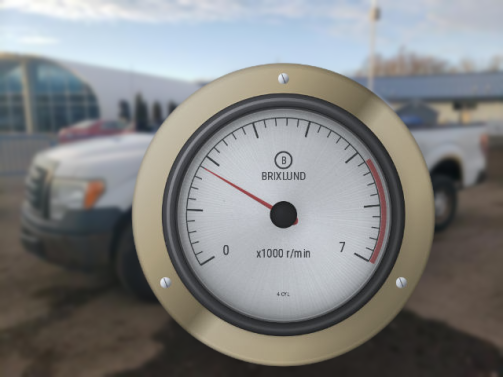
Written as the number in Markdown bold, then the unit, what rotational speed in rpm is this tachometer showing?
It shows **1800** rpm
